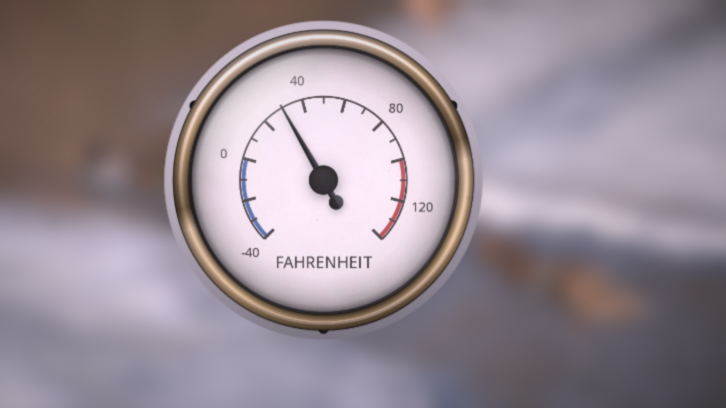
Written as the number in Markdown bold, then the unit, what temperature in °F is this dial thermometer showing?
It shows **30** °F
